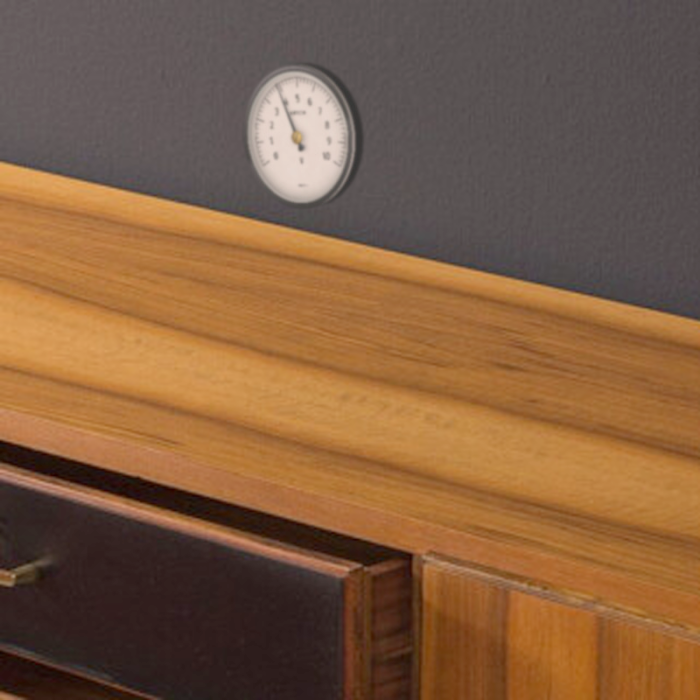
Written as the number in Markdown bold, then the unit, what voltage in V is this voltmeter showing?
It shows **4** V
